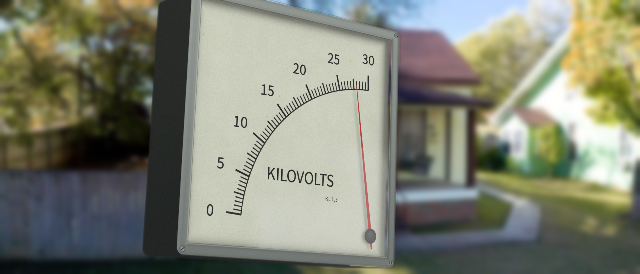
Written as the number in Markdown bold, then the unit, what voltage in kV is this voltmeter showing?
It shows **27.5** kV
